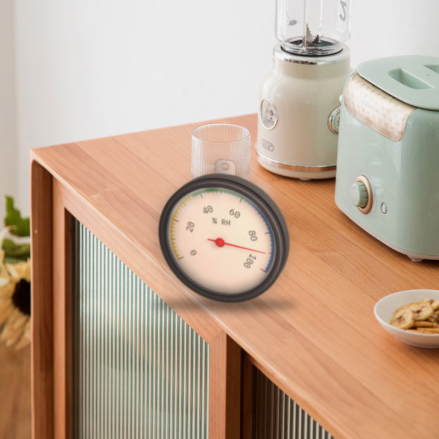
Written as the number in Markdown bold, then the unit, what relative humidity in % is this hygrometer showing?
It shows **90** %
